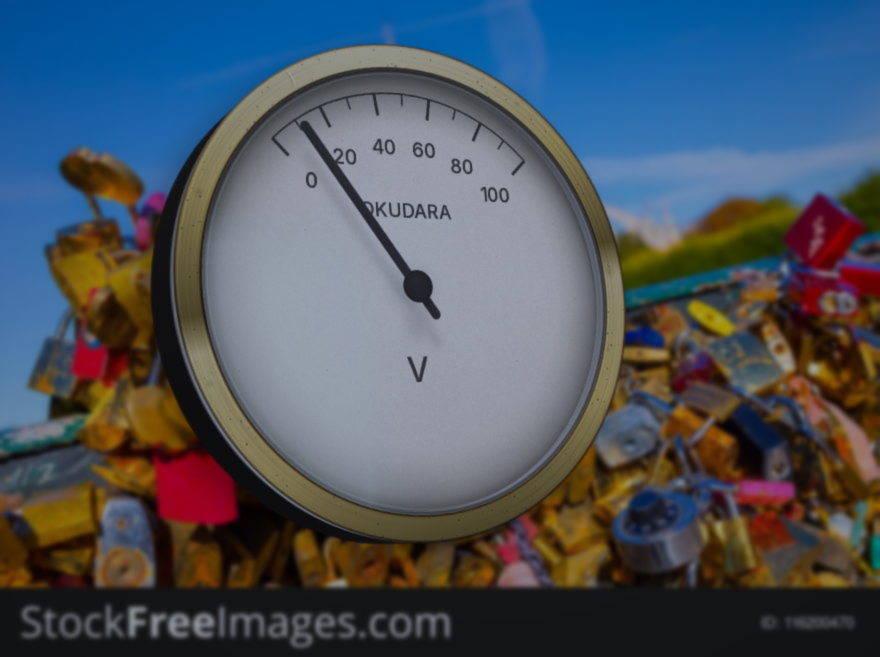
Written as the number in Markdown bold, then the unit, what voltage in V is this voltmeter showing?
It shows **10** V
